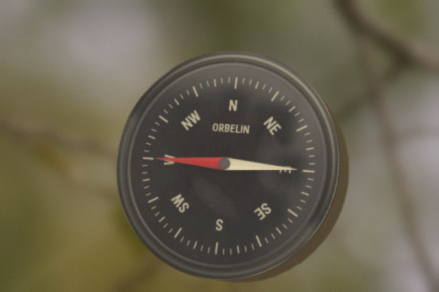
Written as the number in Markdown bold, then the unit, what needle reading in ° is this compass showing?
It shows **270** °
